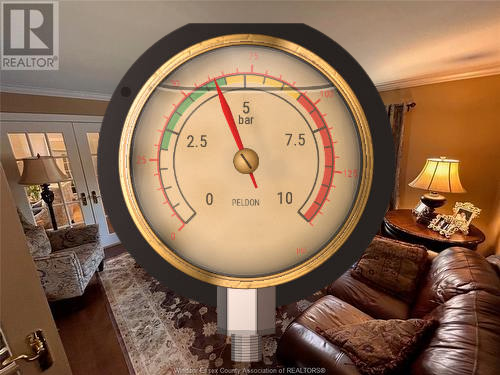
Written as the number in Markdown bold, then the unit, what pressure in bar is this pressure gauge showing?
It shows **4.25** bar
